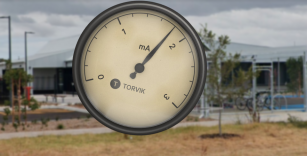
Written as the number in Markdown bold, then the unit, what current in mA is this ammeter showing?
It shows **1.8** mA
